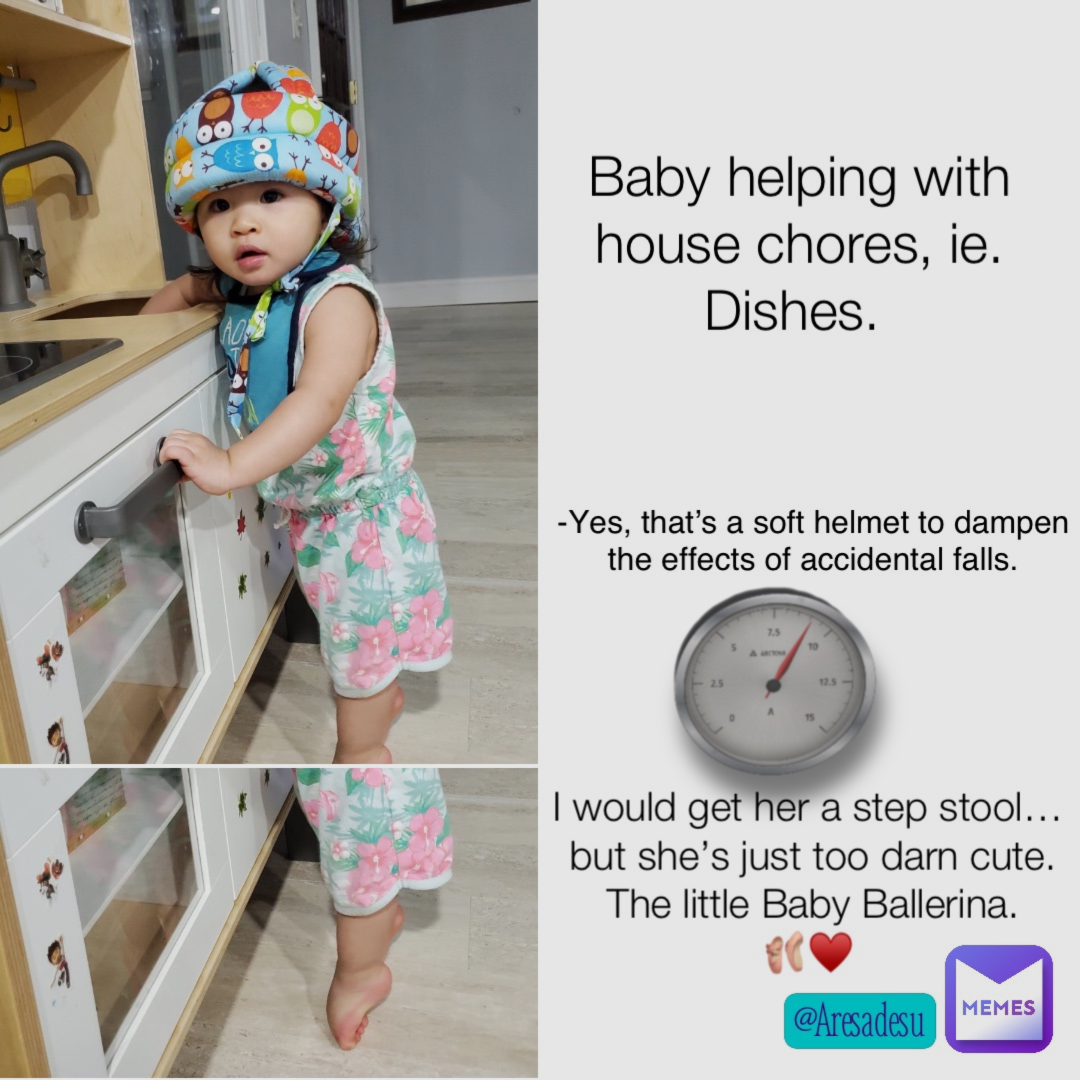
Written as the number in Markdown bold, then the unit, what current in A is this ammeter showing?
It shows **9** A
